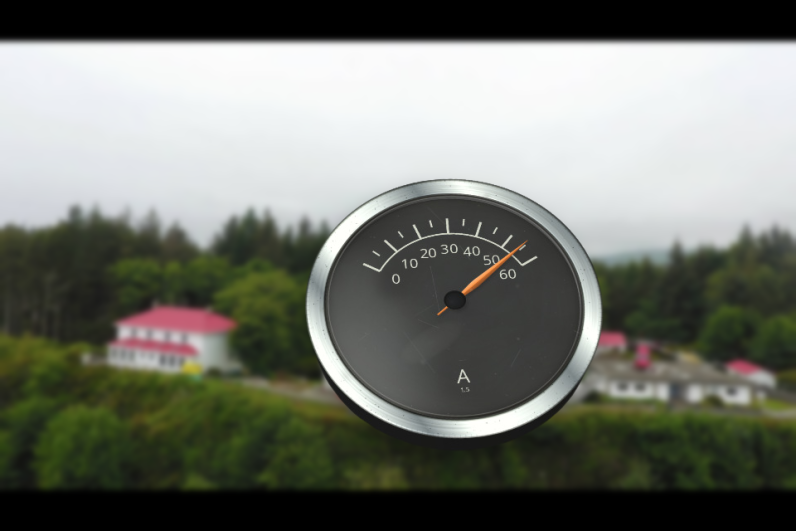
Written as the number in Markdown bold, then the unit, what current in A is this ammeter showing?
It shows **55** A
